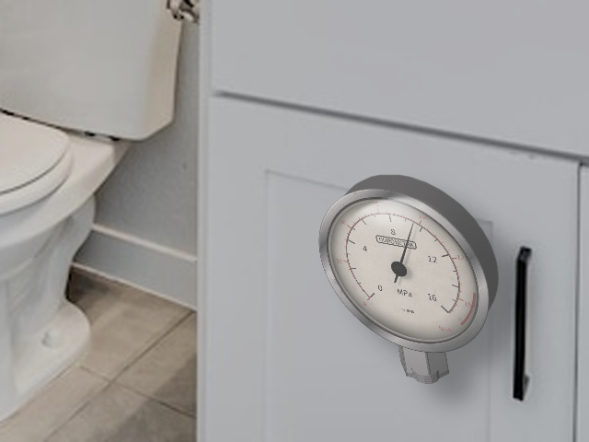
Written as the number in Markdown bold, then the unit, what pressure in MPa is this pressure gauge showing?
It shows **9.5** MPa
